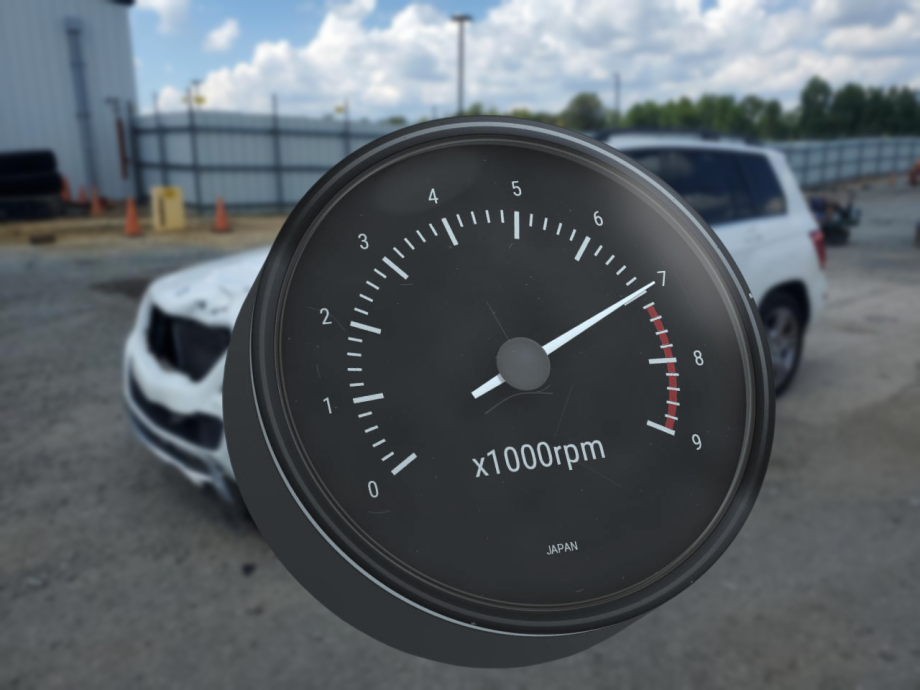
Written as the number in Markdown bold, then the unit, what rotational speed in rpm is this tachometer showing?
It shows **7000** rpm
